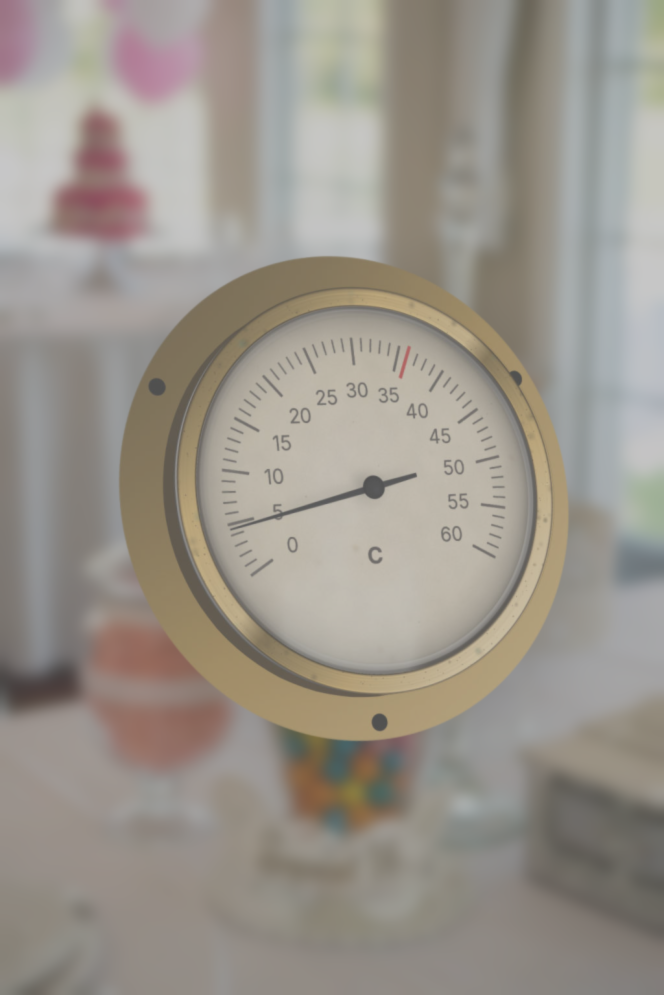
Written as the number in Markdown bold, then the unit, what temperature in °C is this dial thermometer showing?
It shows **4.5** °C
